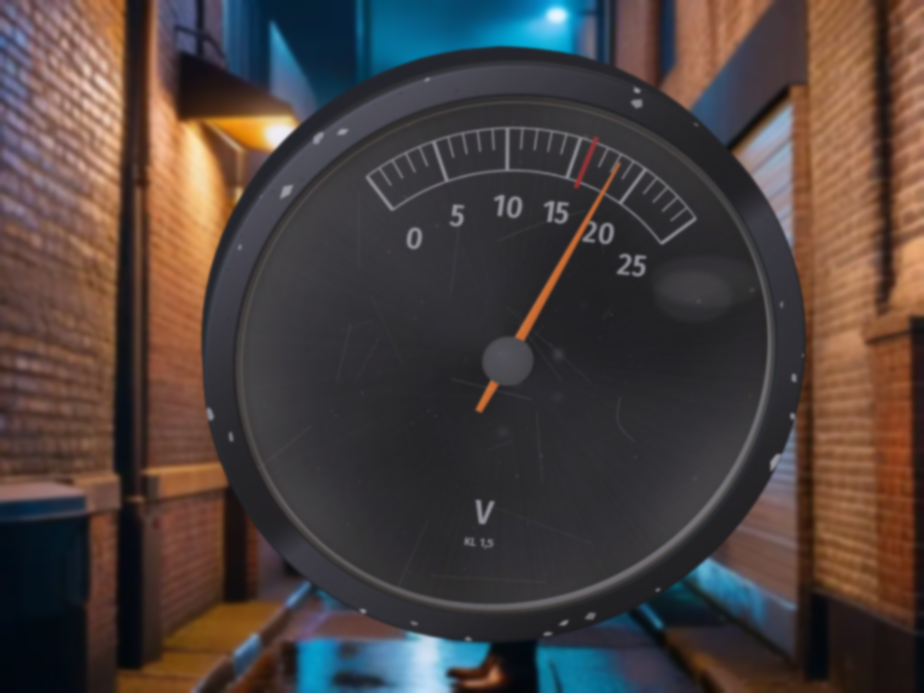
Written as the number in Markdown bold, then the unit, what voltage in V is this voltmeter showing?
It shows **18** V
